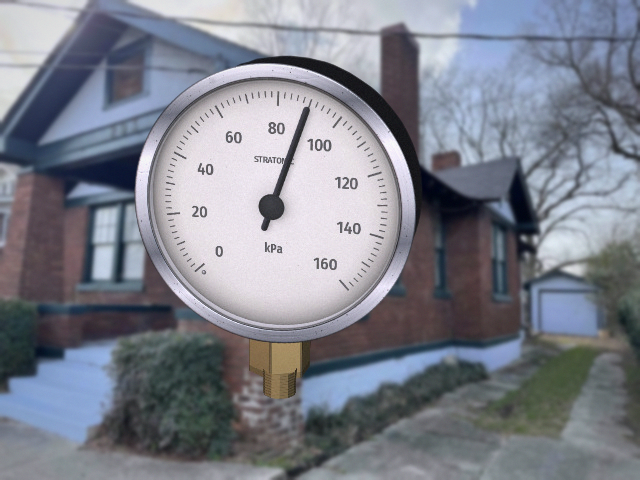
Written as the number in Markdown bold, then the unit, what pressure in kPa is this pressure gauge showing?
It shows **90** kPa
